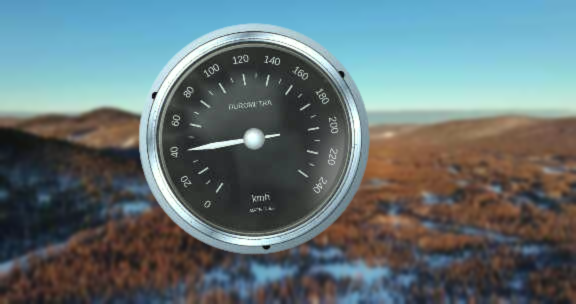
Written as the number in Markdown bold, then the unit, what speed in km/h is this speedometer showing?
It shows **40** km/h
